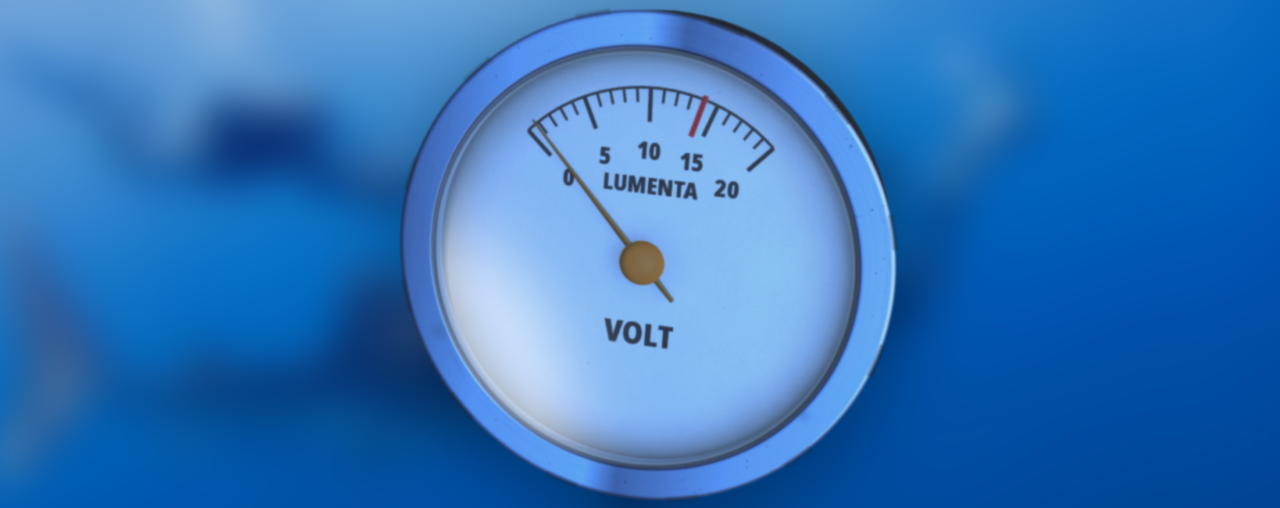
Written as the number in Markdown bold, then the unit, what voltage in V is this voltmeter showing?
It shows **1** V
